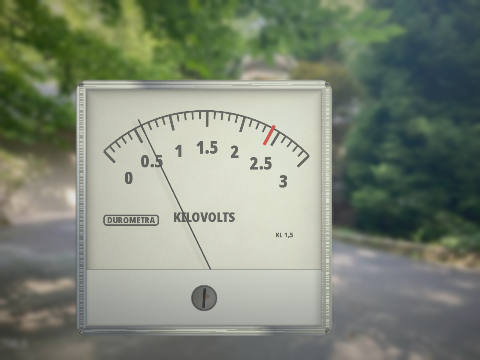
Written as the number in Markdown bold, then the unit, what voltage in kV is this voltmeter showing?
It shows **0.6** kV
